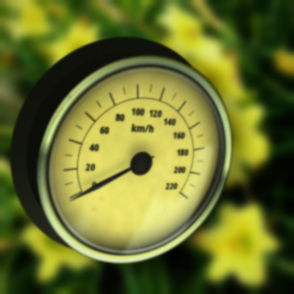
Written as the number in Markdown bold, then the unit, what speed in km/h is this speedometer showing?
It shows **0** km/h
